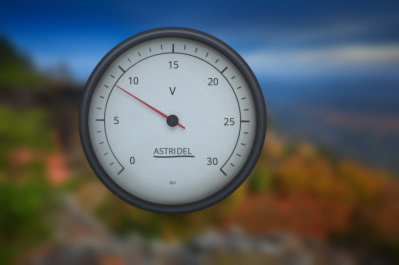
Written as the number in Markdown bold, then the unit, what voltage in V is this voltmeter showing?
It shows **8.5** V
